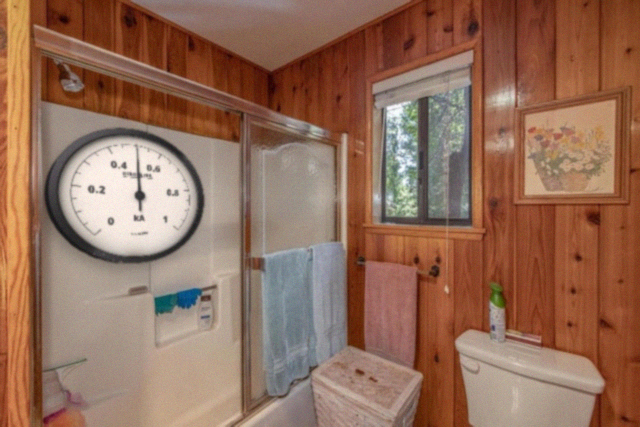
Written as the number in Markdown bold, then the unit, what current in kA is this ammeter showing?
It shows **0.5** kA
